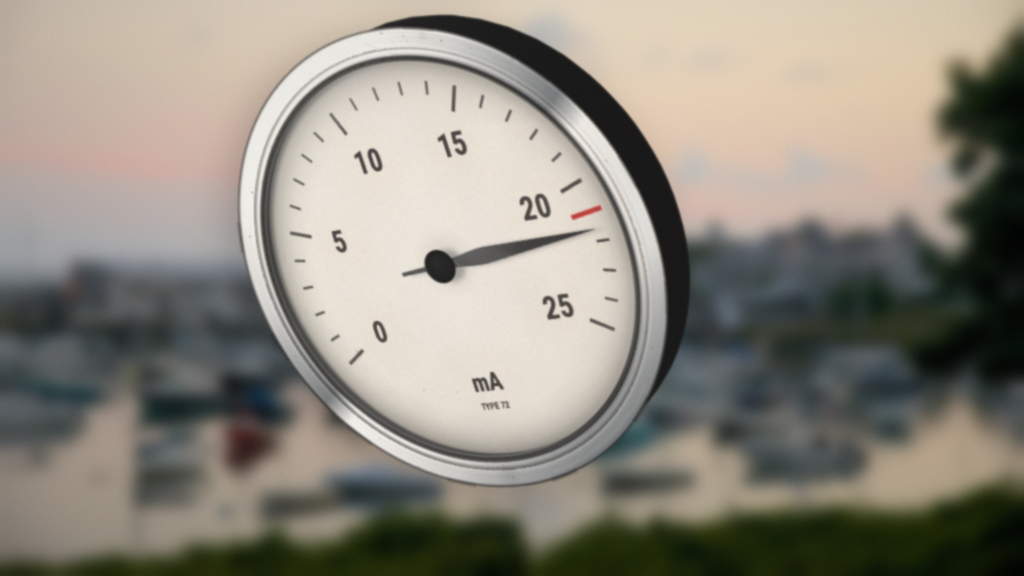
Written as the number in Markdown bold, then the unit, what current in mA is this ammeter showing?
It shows **21.5** mA
